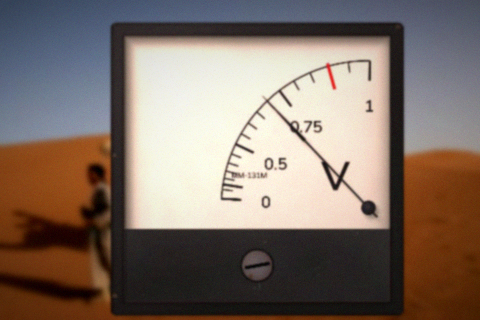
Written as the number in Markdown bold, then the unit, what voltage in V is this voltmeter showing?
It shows **0.7** V
